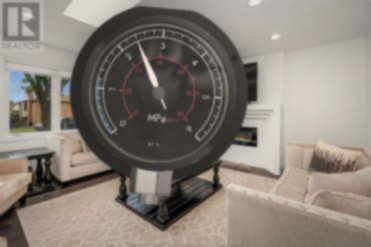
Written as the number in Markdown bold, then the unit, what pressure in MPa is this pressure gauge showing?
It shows **2.4** MPa
